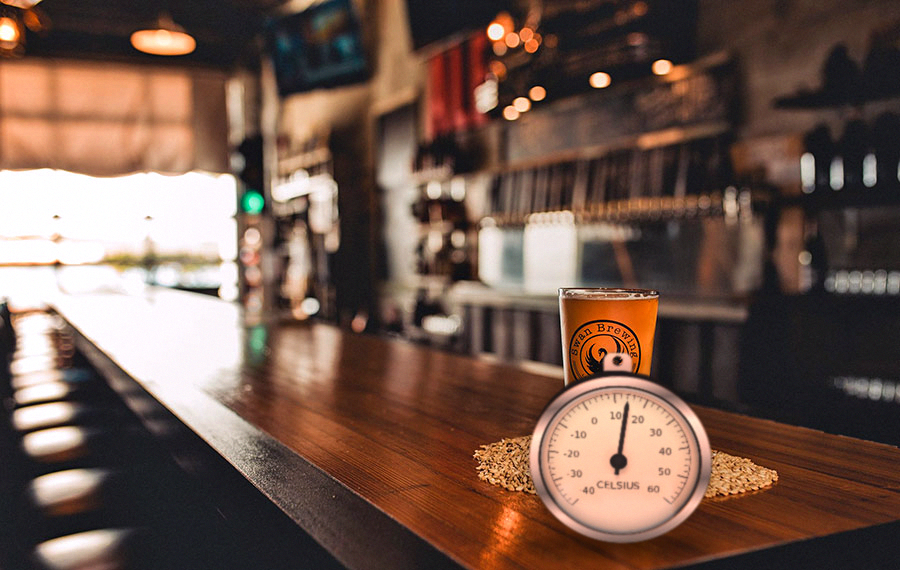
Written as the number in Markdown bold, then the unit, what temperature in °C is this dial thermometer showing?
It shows **14** °C
